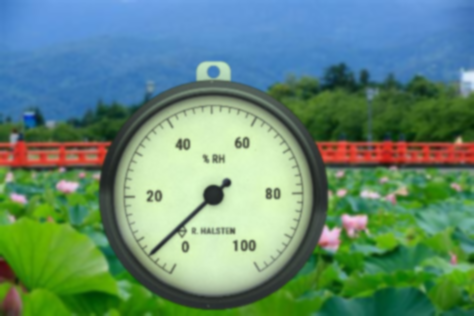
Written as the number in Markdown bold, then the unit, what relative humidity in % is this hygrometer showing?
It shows **6** %
